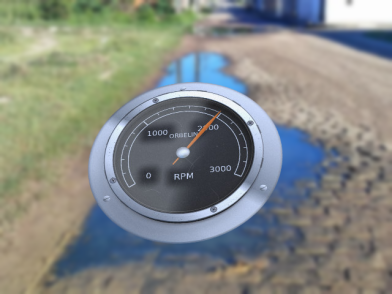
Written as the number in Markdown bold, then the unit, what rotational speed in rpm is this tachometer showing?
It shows **2000** rpm
